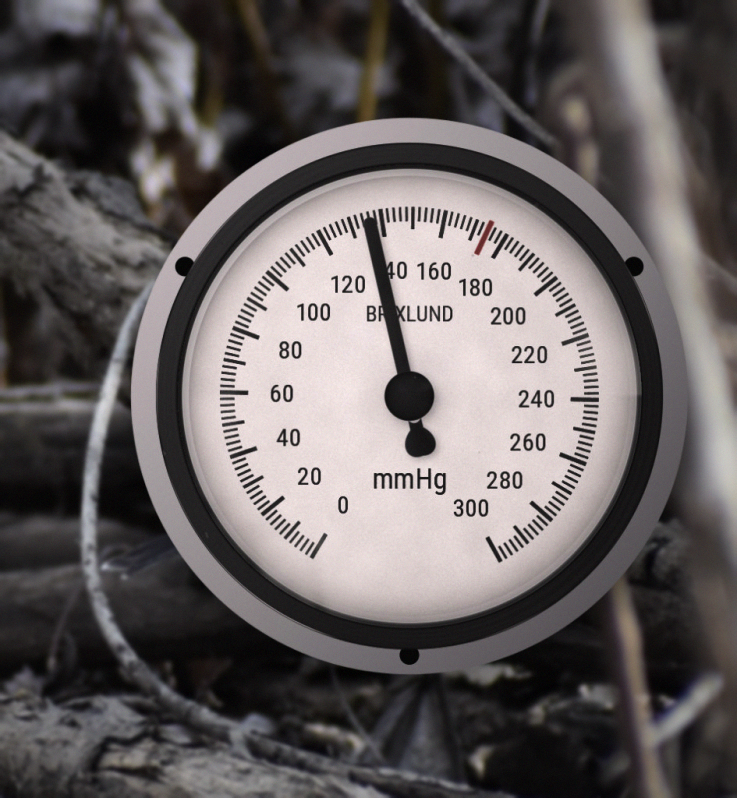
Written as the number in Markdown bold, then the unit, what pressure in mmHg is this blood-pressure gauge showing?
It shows **136** mmHg
